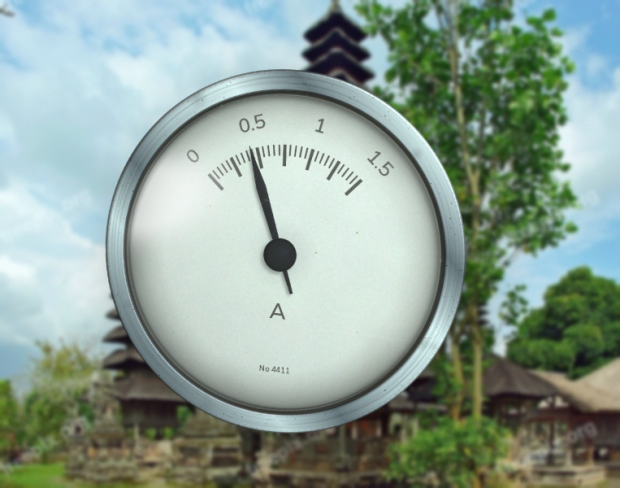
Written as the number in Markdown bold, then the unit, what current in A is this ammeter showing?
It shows **0.45** A
